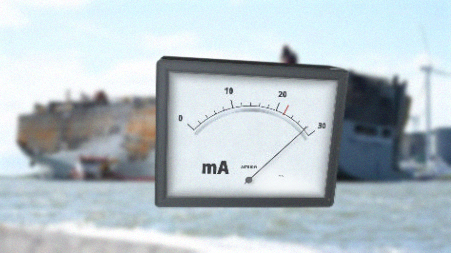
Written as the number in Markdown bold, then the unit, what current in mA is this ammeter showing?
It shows **28** mA
